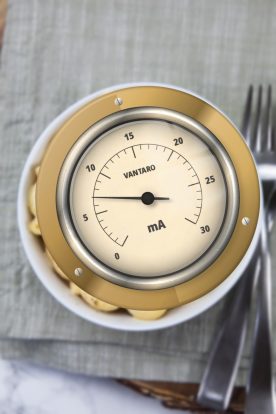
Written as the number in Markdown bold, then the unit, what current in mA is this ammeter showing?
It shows **7** mA
